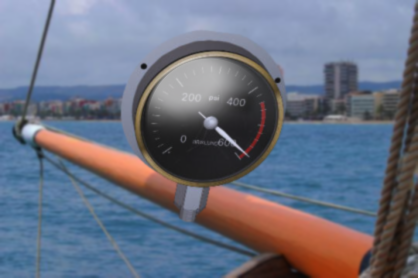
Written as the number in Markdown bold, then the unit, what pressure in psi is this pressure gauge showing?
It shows **580** psi
